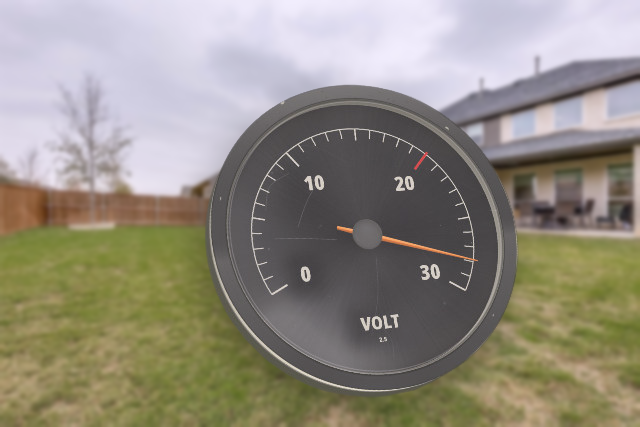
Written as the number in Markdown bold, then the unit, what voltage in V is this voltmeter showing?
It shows **28** V
